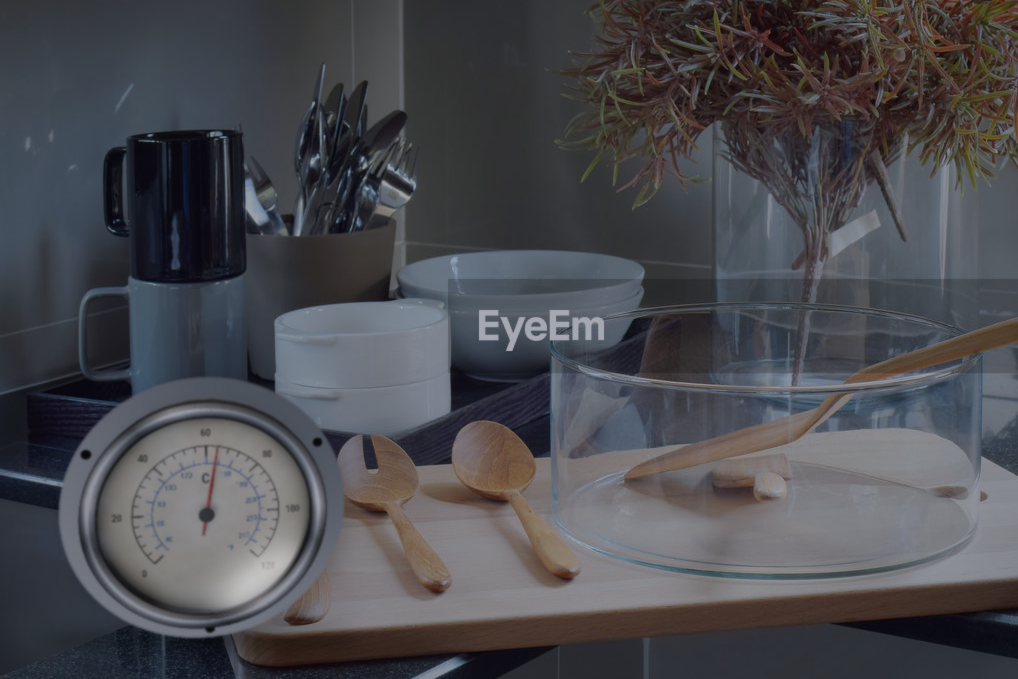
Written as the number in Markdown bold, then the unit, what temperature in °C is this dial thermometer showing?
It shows **64** °C
